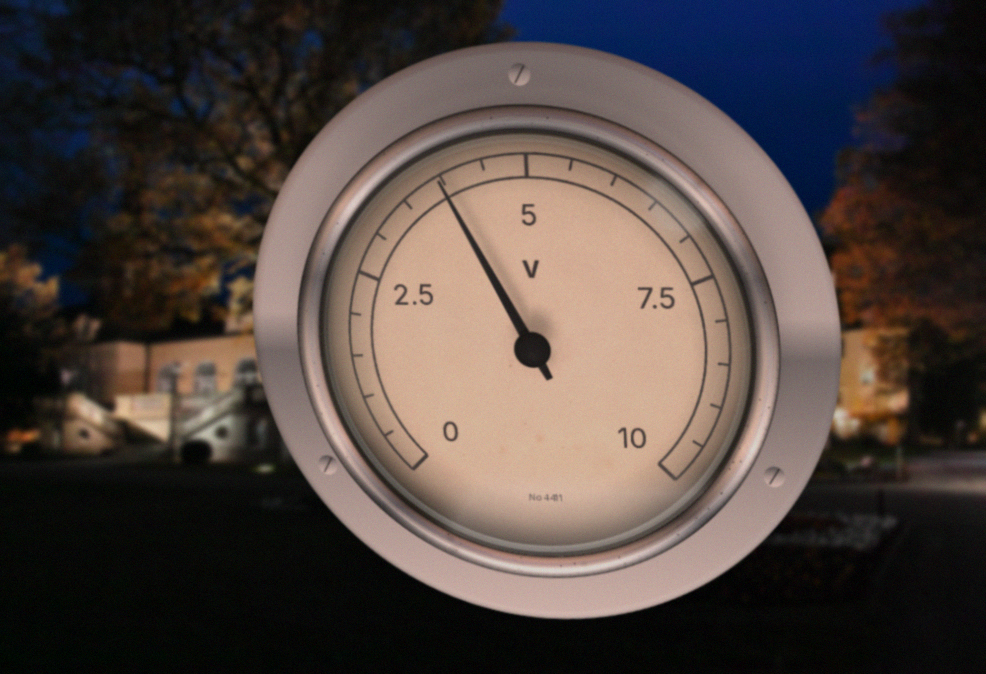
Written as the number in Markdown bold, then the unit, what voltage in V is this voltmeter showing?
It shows **4** V
